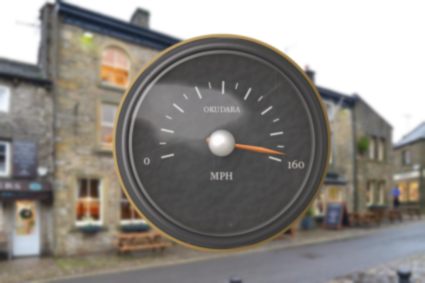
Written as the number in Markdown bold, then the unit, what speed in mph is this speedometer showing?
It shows **155** mph
